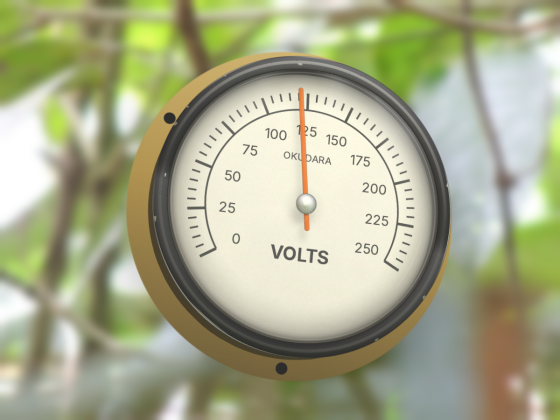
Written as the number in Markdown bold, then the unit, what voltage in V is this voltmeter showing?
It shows **120** V
